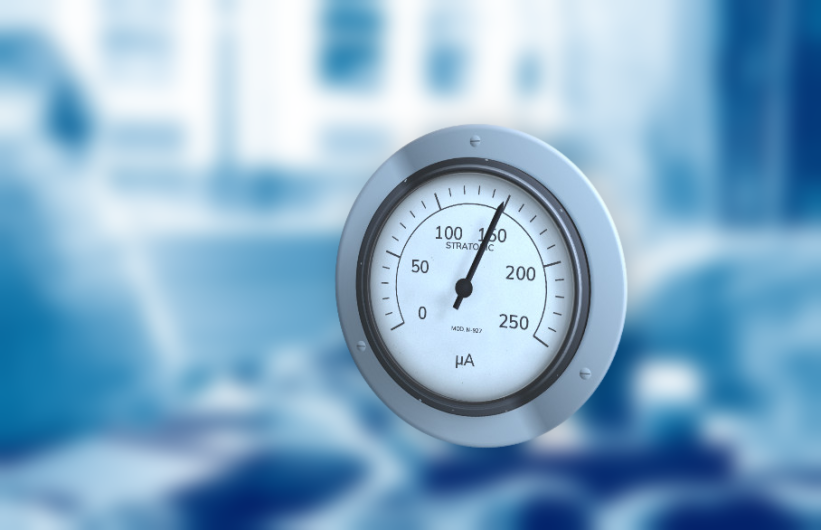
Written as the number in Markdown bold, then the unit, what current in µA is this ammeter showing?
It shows **150** µA
